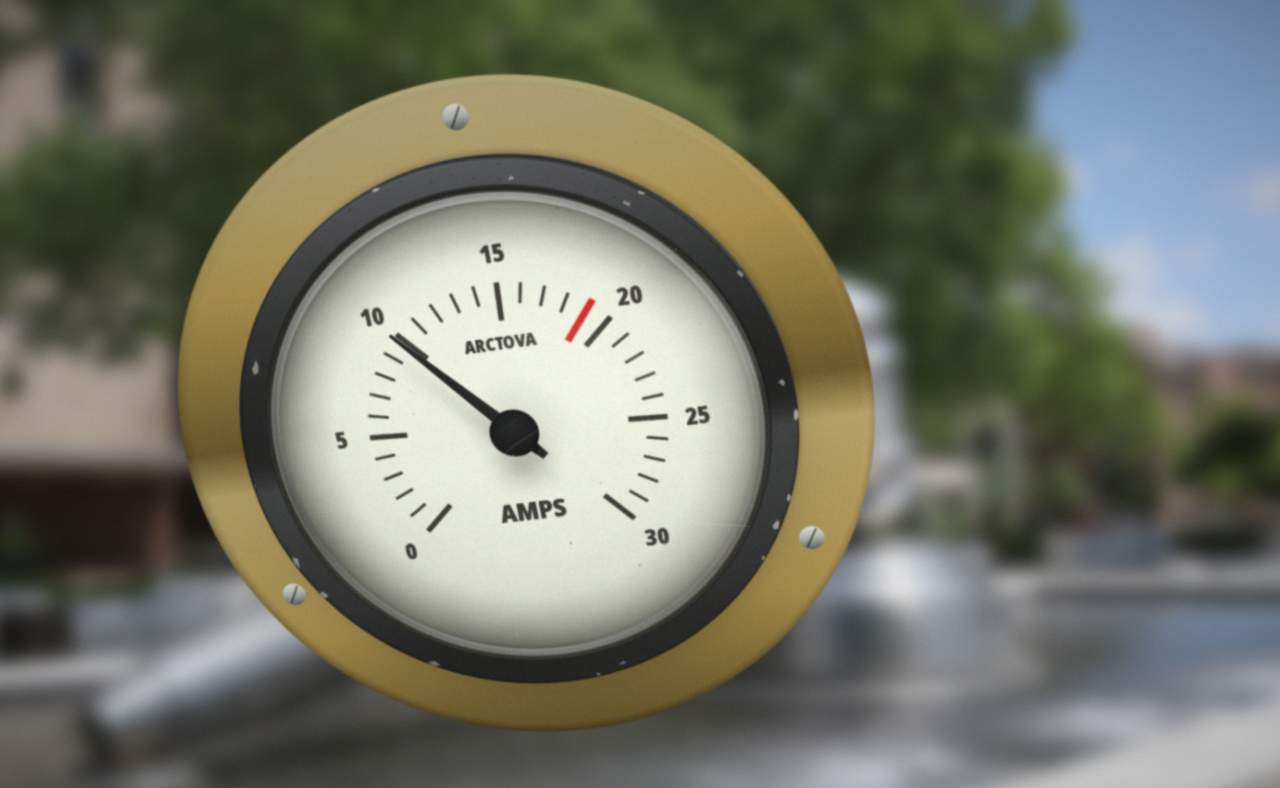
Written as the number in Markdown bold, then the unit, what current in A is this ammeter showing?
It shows **10** A
